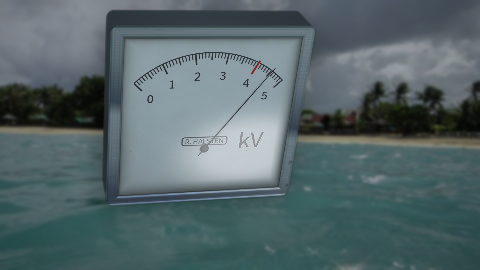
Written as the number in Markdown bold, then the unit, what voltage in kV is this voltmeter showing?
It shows **4.5** kV
